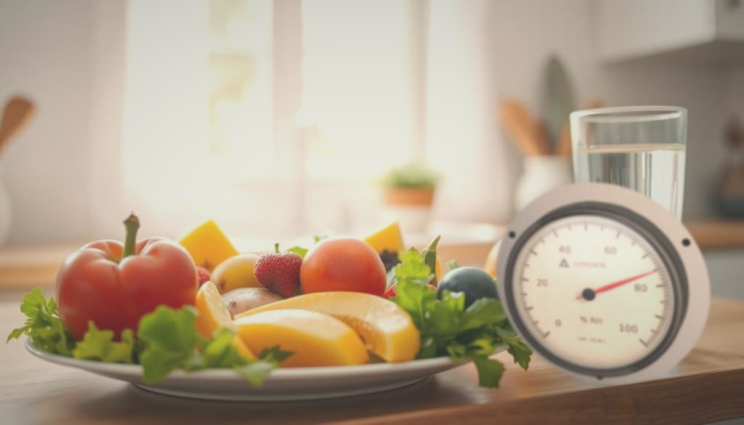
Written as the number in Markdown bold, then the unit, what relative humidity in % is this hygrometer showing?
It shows **75** %
